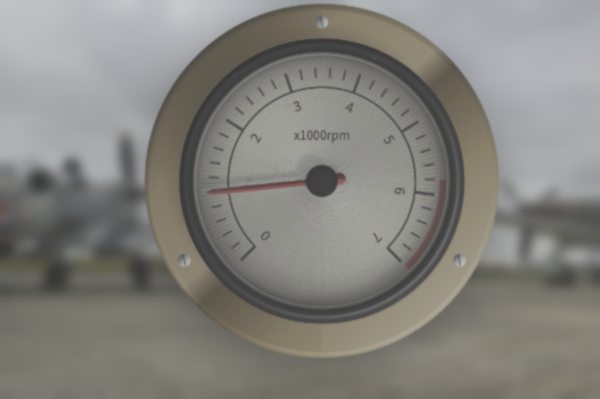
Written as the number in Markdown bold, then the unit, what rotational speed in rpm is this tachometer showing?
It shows **1000** rpm
